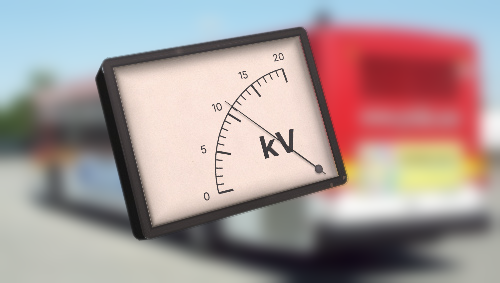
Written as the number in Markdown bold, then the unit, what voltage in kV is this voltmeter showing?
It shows **11** kV
